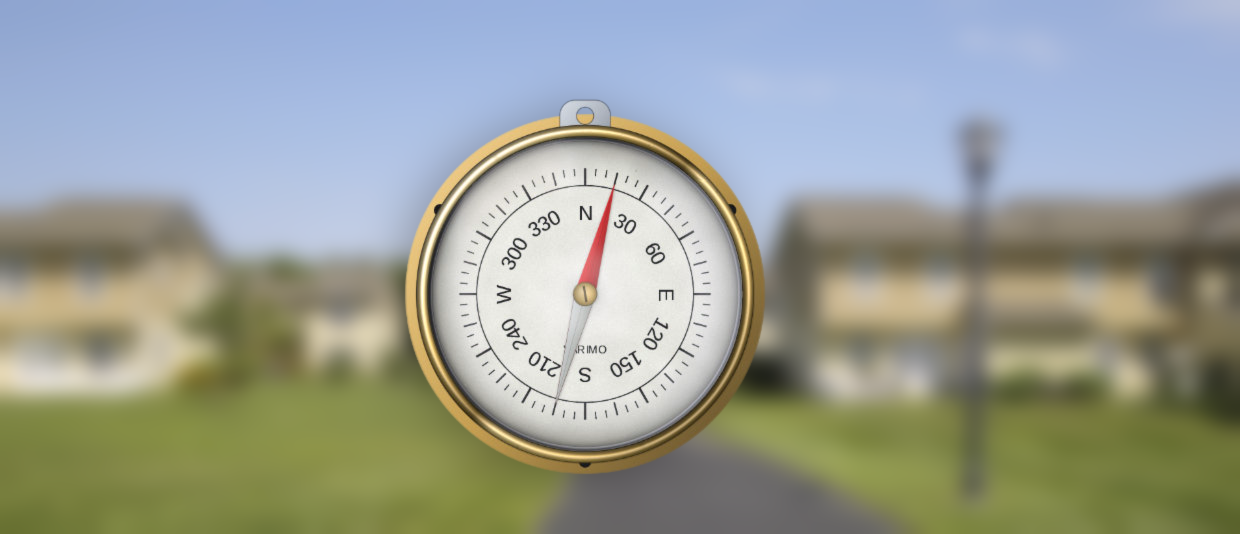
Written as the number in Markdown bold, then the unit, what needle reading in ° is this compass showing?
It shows **15** °
